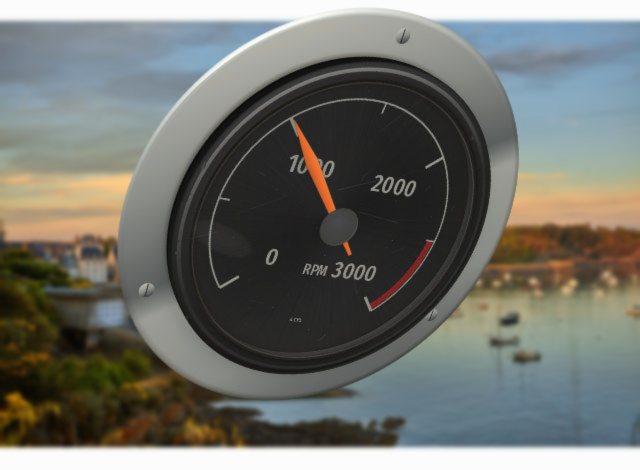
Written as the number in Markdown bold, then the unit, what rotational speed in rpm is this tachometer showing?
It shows **1000** rpm
